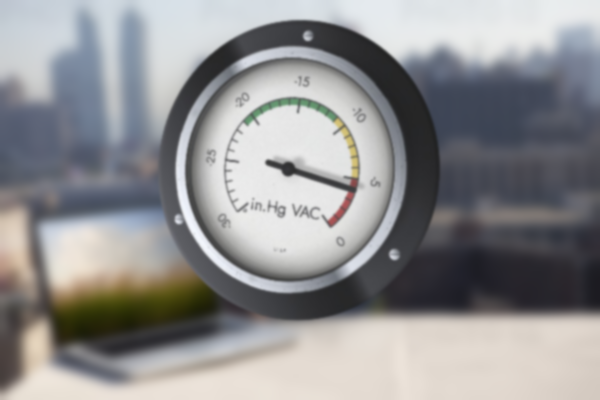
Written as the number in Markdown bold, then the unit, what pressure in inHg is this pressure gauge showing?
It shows **-4** inHg
